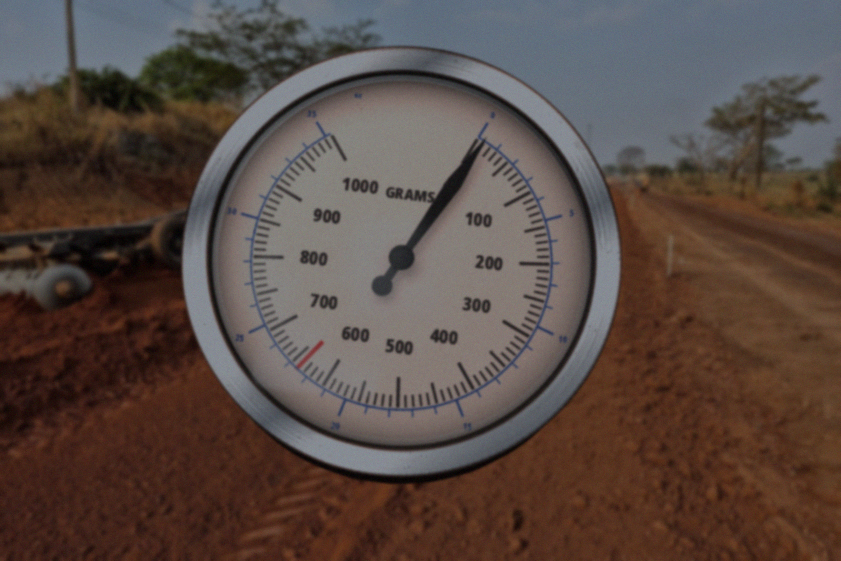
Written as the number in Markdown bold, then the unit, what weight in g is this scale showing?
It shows **10** g
